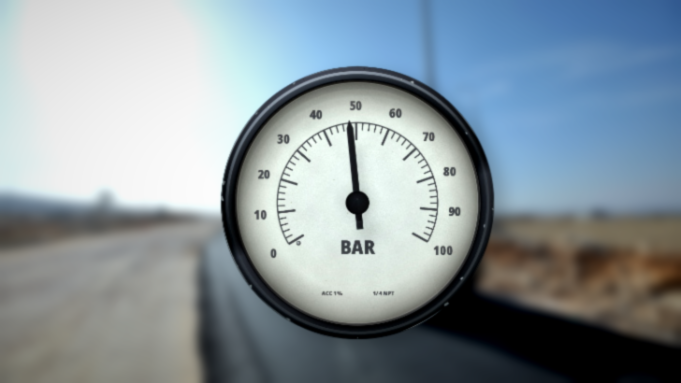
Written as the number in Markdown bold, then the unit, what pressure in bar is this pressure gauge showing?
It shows **48** bar
